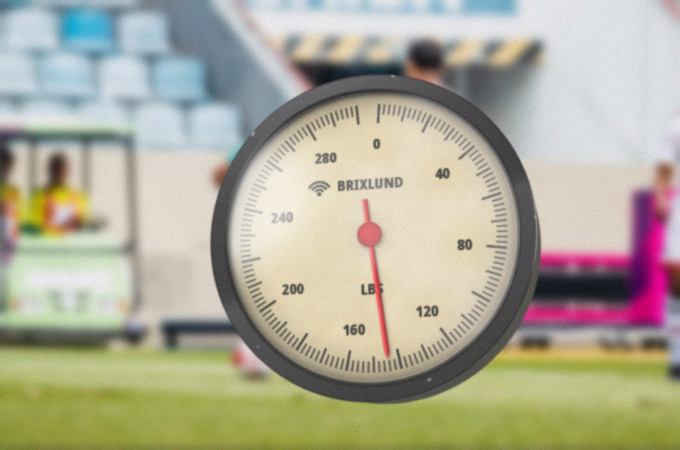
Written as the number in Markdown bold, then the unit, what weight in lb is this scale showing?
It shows **144** lb
